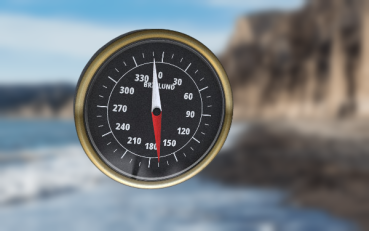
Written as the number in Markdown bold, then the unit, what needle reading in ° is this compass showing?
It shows **170** °
